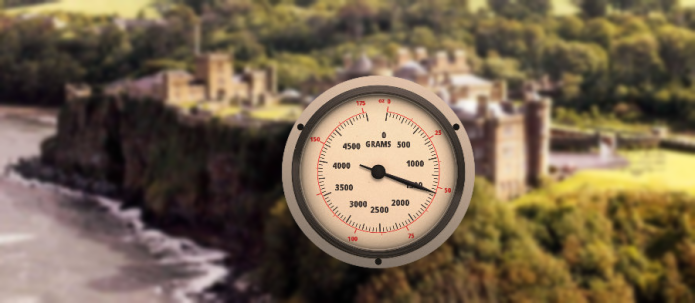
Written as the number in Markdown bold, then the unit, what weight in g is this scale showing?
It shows **1500** g
